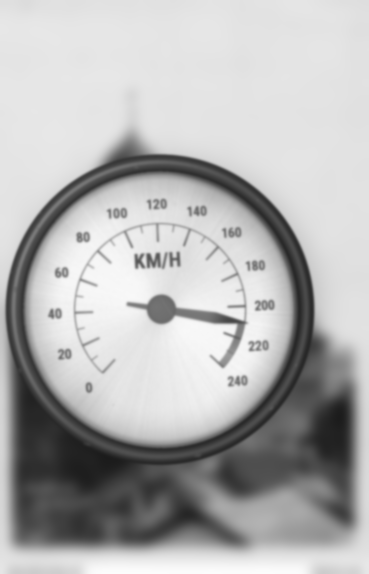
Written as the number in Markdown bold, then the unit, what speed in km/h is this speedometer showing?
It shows **210** km/h
